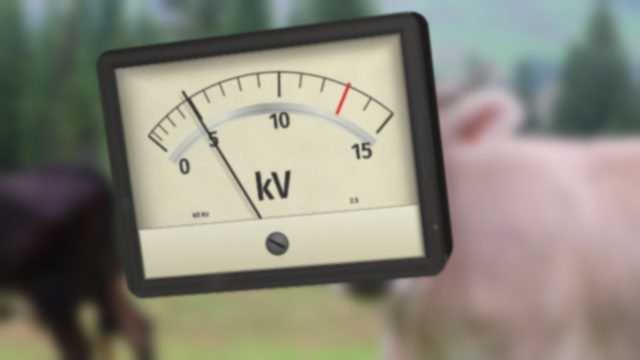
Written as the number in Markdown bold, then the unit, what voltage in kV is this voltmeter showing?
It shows **5** kV
